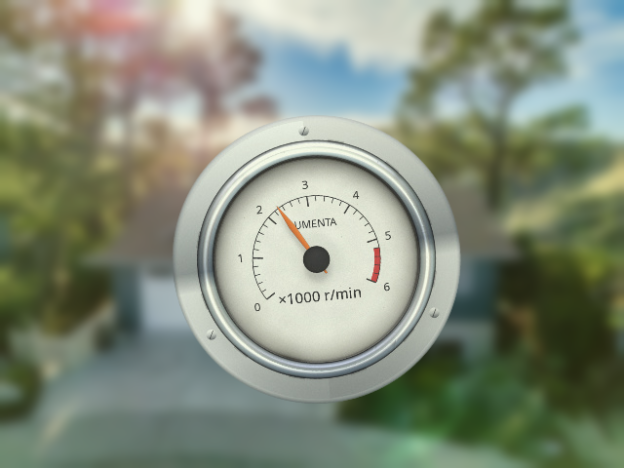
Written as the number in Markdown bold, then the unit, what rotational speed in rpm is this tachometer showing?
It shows **2300** rpm
